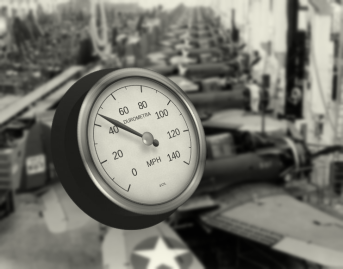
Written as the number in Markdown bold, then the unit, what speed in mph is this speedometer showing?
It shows **45** mph
